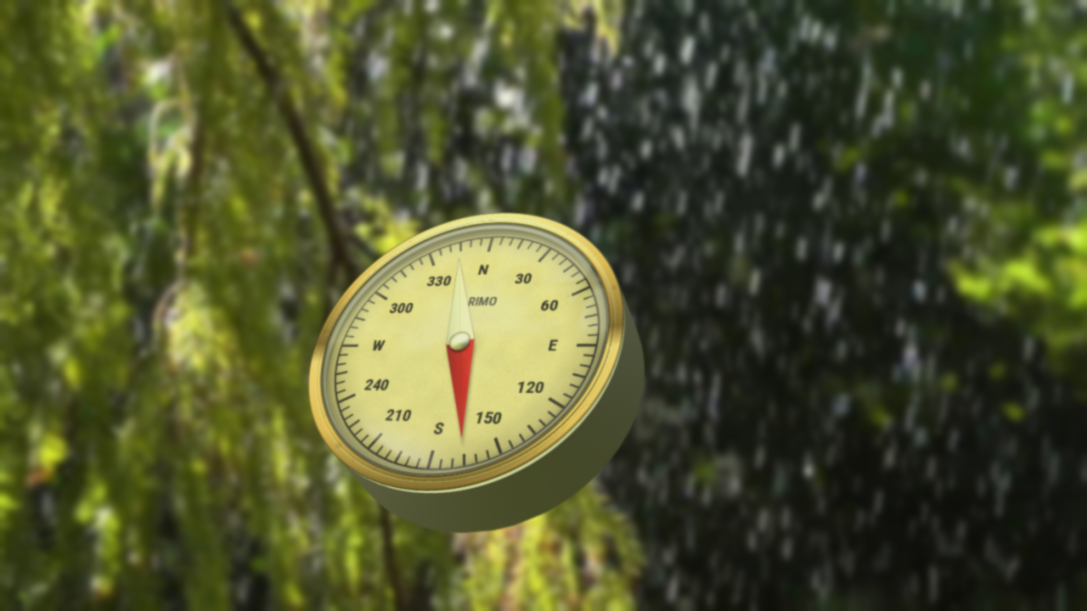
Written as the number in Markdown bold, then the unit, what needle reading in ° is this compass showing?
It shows **165** °
